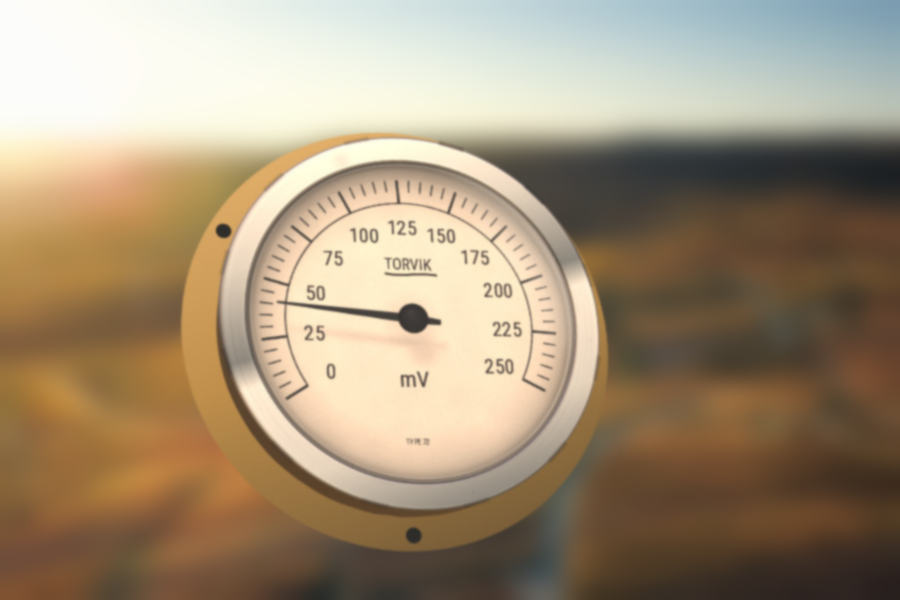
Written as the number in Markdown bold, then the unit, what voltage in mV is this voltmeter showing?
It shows **40** mV
